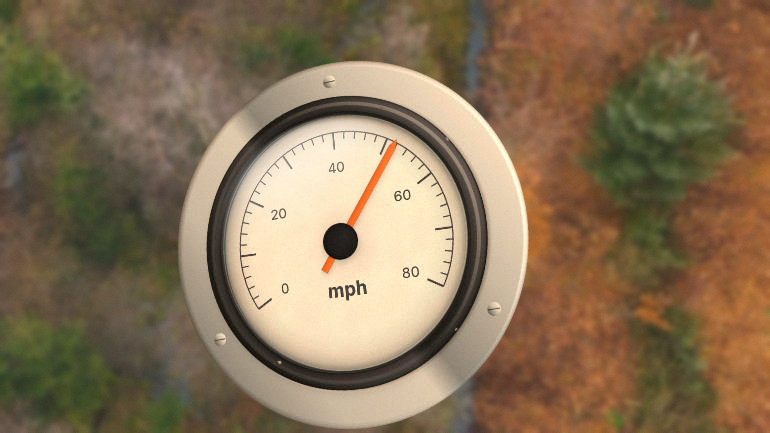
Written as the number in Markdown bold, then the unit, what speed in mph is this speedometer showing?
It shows **52** mph
